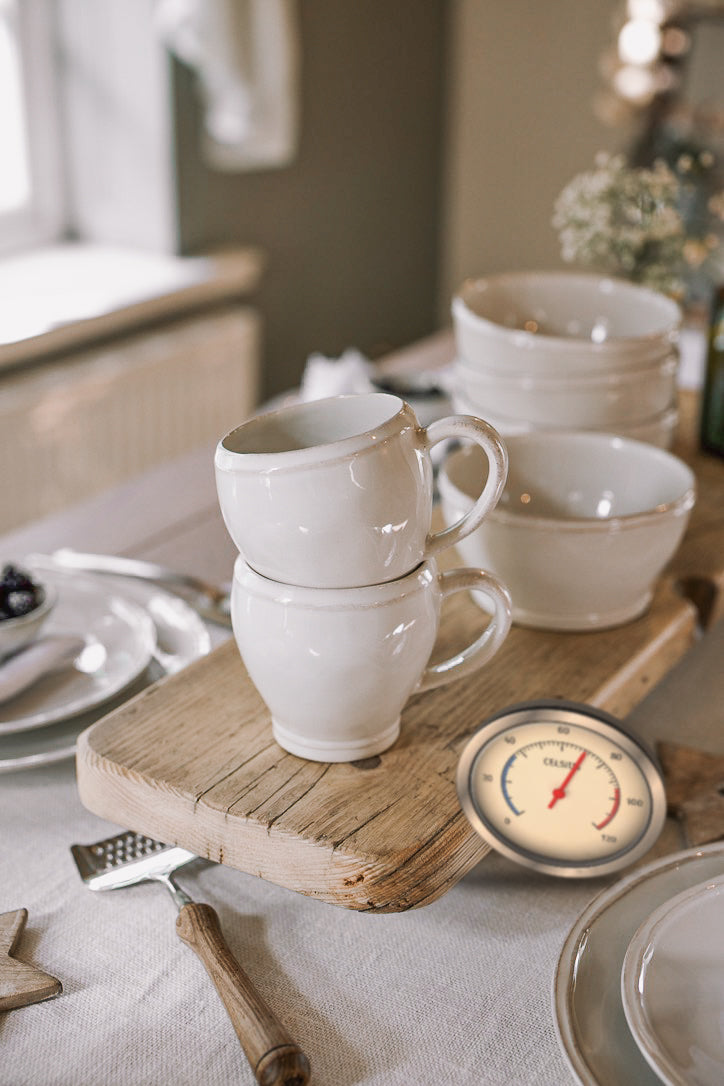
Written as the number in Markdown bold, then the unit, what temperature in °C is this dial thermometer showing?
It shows **70** °C
